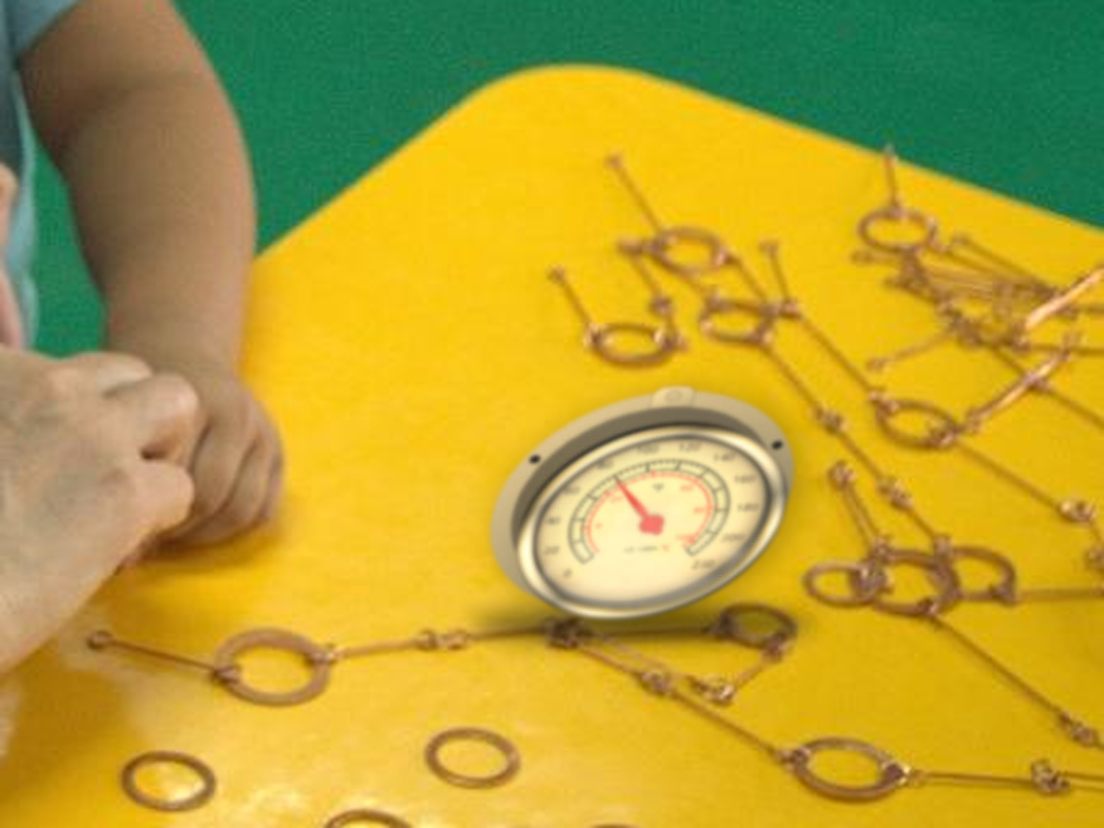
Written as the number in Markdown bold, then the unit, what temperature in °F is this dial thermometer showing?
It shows **80** °F
